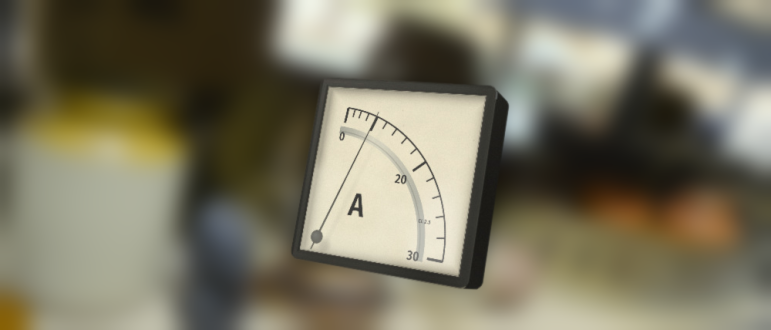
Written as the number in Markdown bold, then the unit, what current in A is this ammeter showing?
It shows **10** A
